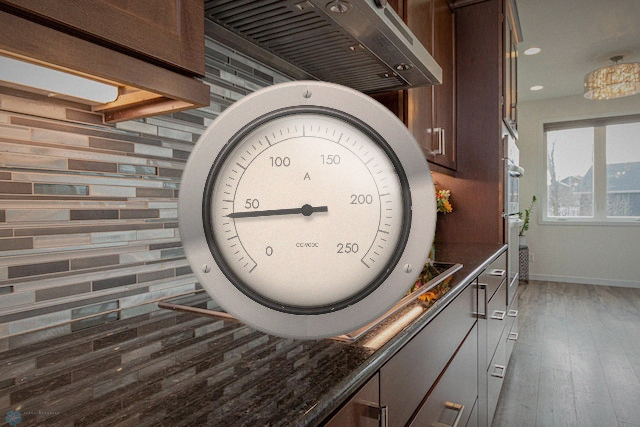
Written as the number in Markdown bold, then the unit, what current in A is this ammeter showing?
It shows **40** A
